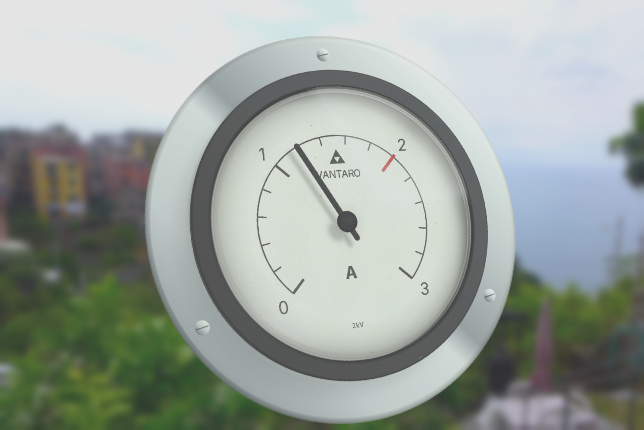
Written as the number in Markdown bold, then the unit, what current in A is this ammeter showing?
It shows **1.2** A
